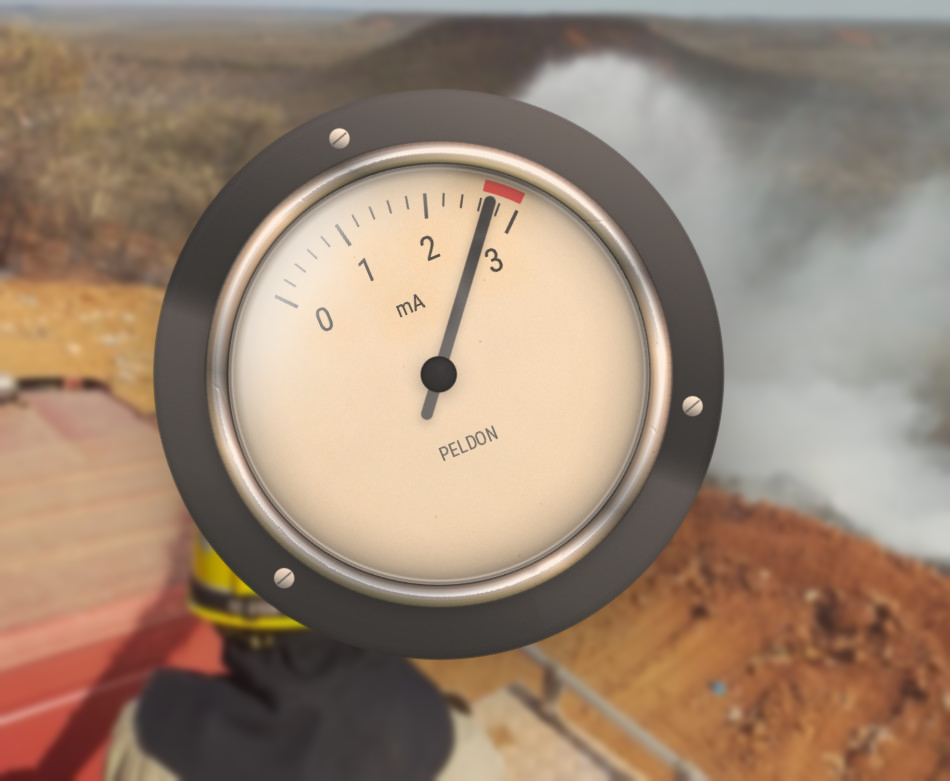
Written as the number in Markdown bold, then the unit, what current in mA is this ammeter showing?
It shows **2.7** mA
